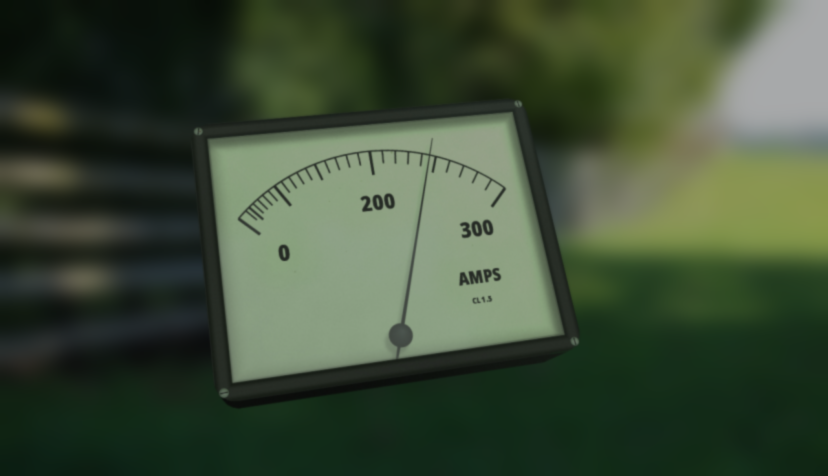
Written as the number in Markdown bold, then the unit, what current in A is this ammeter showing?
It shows **245** A
